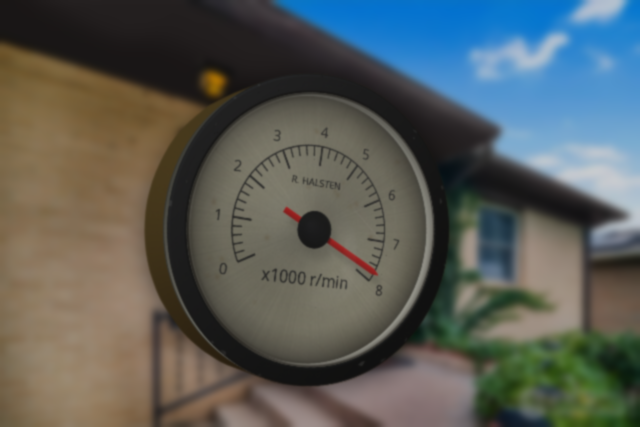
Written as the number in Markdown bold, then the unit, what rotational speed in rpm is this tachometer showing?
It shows **7800** rpm
